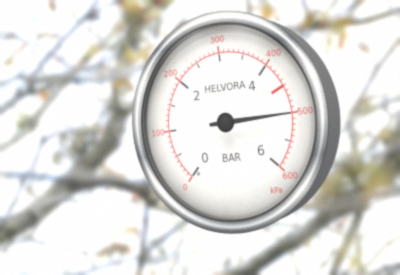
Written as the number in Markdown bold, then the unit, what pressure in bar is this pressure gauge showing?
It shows **5** bar
